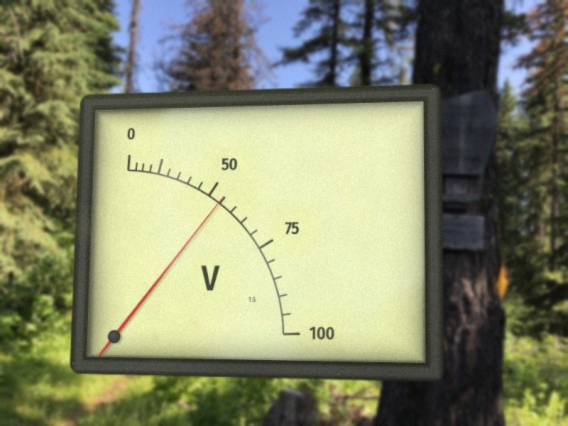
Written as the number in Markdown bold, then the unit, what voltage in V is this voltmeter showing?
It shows **55** V
